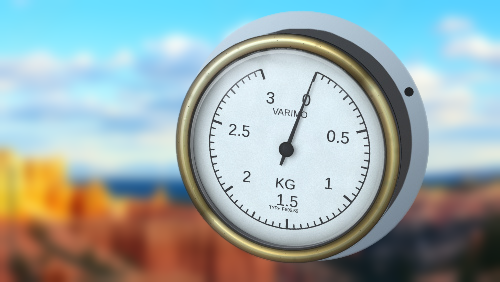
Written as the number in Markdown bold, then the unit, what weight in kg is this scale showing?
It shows **0** kg
